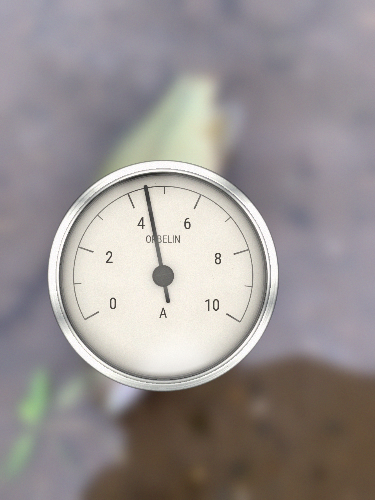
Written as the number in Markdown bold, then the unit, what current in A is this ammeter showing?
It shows **4.5** A
